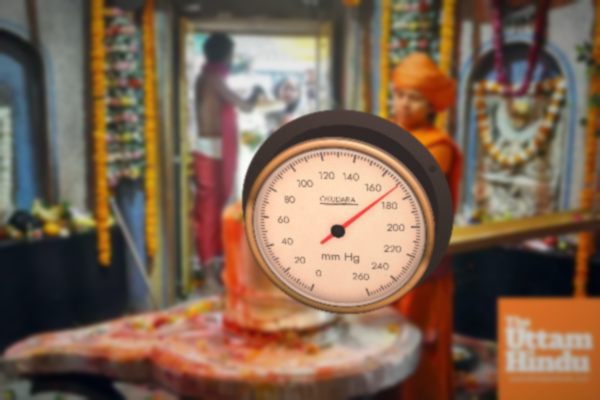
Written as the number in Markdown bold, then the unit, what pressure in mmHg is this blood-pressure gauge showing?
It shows **170** mmHg
